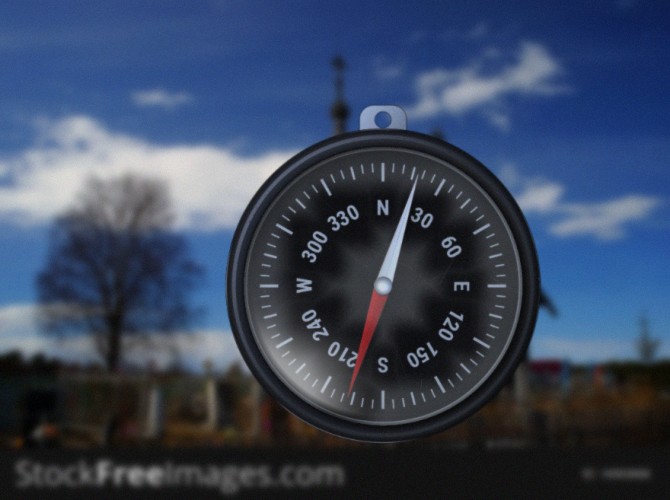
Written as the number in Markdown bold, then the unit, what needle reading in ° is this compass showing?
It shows **197.5** °
